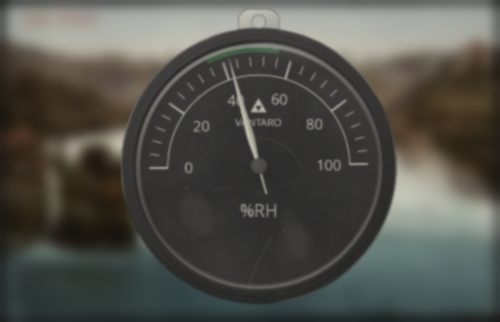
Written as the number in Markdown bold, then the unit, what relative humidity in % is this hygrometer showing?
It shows **42** %
